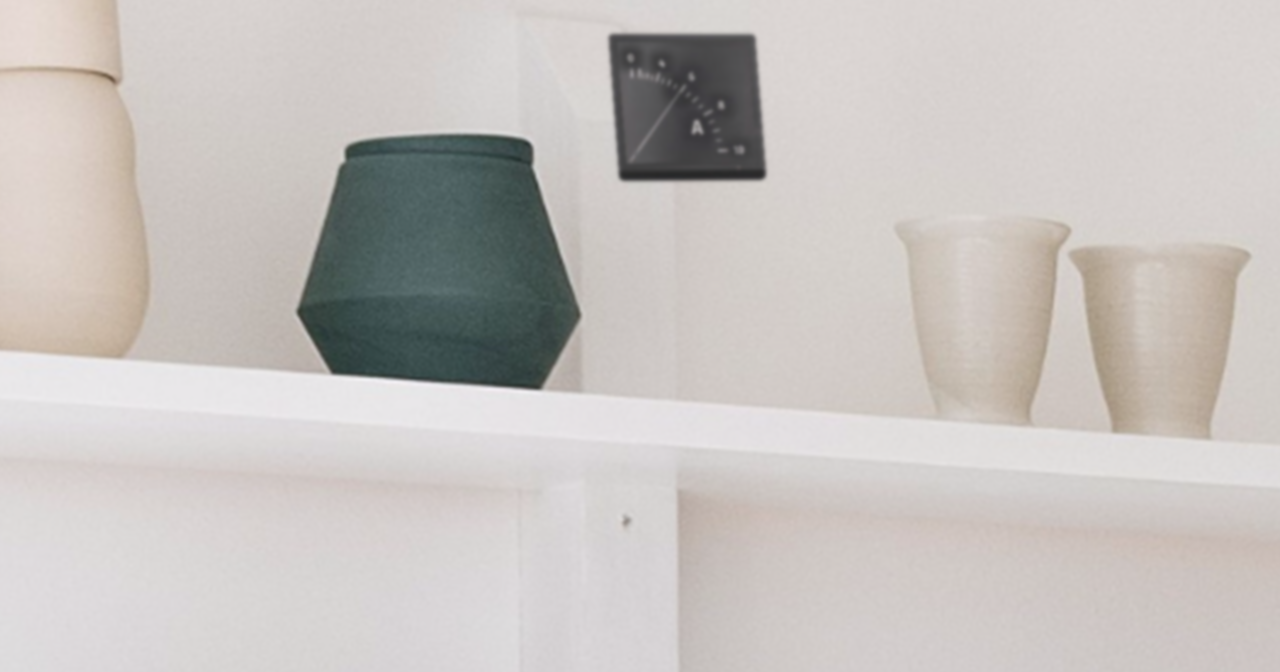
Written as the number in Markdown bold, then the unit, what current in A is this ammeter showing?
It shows **6** A
